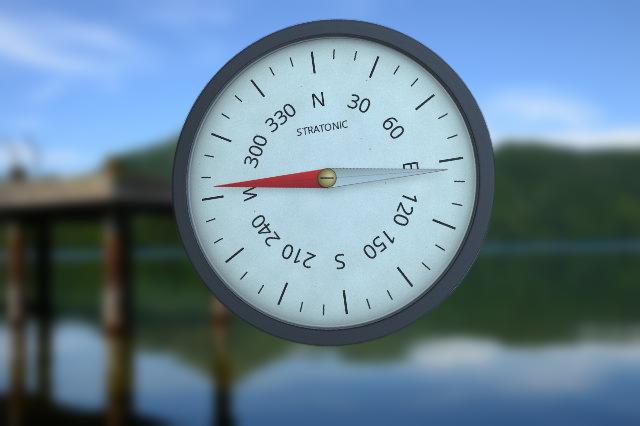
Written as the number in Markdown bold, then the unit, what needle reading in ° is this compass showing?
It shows **275** °
